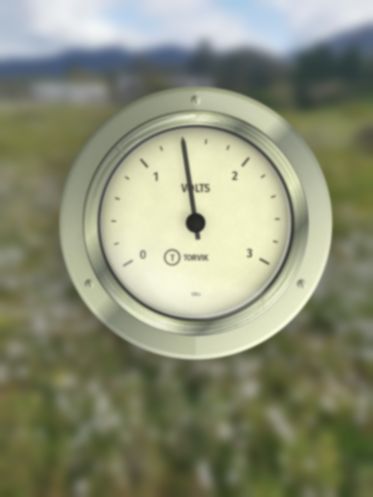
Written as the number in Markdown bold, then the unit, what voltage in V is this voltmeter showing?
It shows **1.4** V
